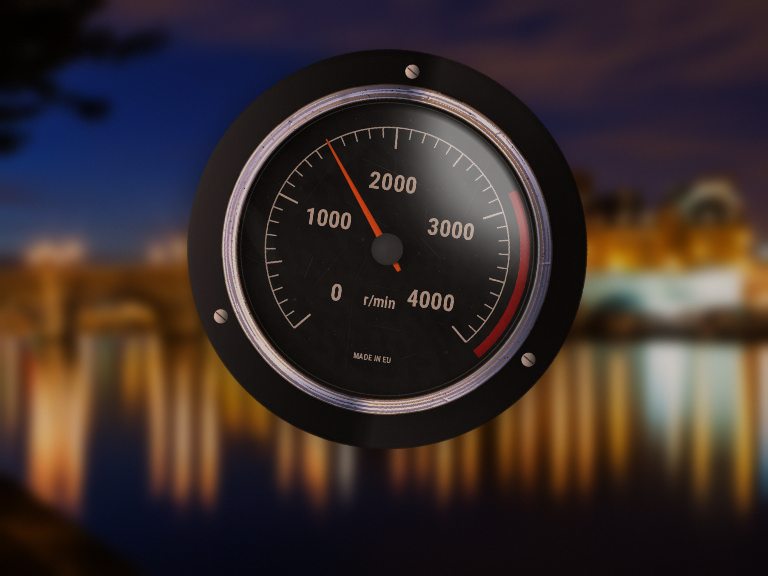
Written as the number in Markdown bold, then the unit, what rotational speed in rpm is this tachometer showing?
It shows **1500** rpm
